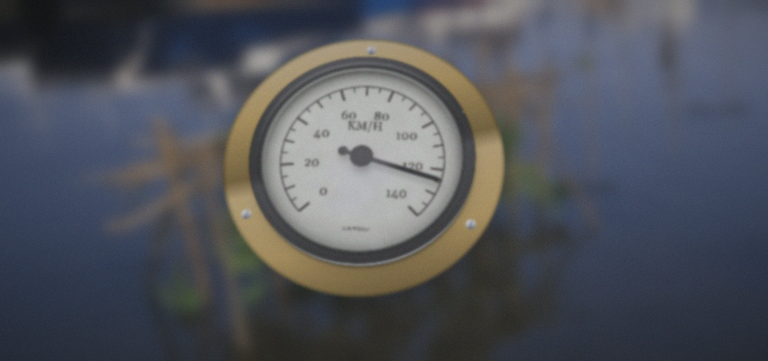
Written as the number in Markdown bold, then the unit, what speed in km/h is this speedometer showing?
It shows **125** km/h
